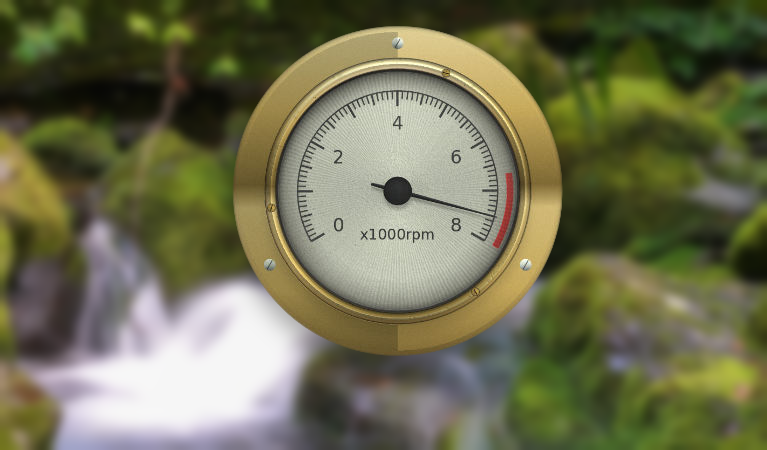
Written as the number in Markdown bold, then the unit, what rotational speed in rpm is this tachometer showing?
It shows **7500** rpm
